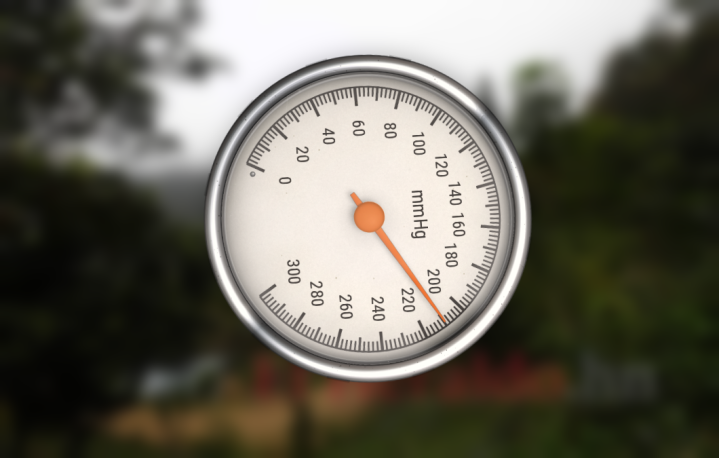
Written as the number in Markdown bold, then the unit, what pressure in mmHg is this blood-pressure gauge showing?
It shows **210** mmHg
